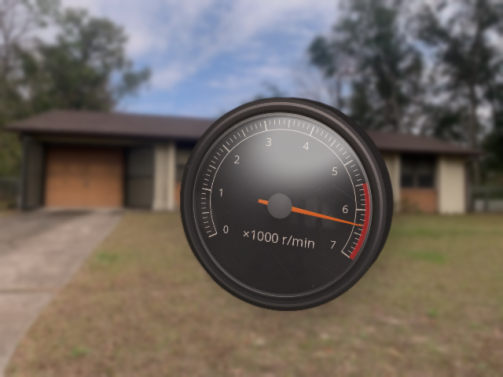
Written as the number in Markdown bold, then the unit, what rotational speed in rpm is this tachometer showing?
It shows **6300** rpm
